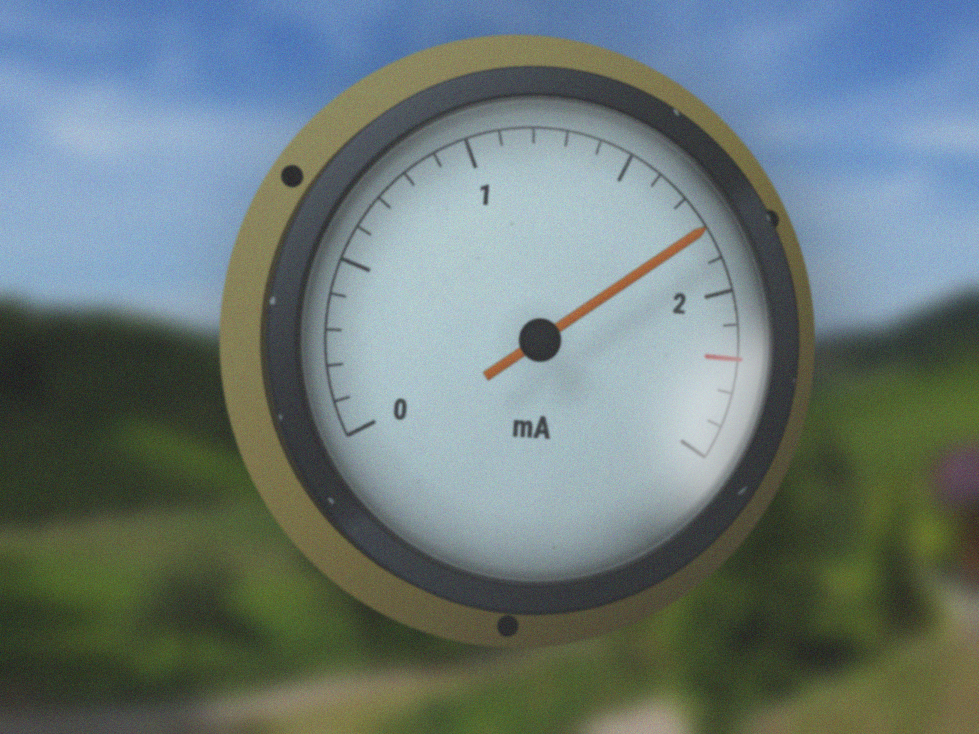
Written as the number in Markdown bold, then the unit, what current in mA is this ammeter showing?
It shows **1.8** mA
